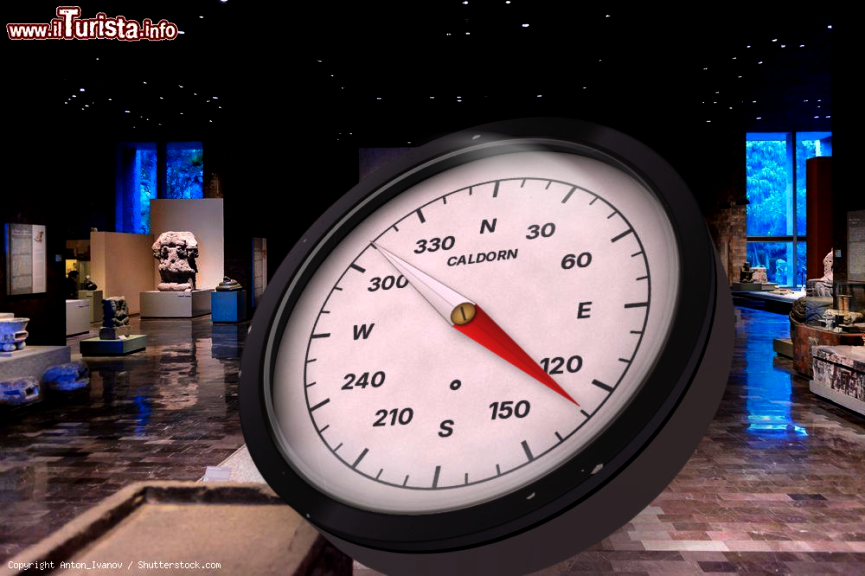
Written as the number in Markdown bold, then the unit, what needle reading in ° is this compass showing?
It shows **130** °
